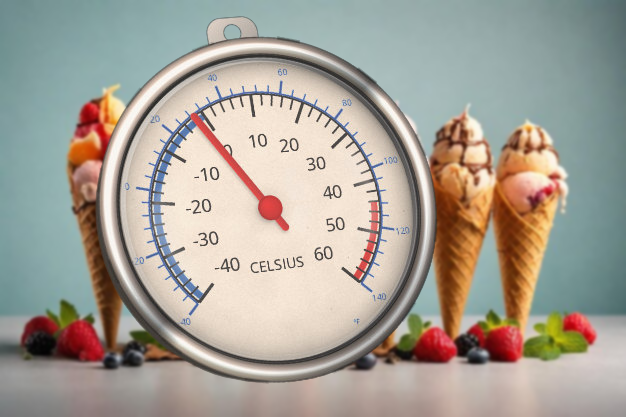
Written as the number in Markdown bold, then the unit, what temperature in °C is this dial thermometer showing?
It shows **-2** °C
